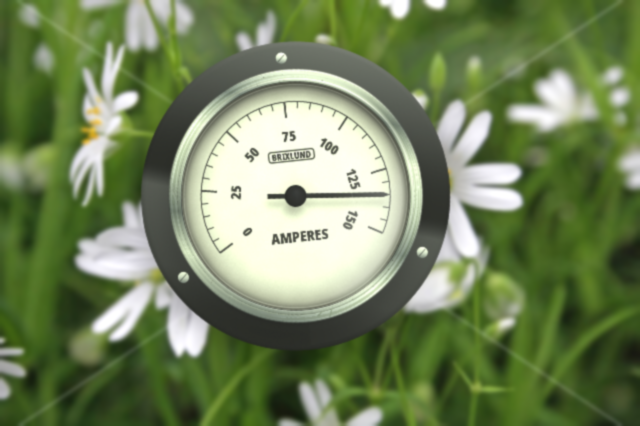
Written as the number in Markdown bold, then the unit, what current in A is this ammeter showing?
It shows **135** A
